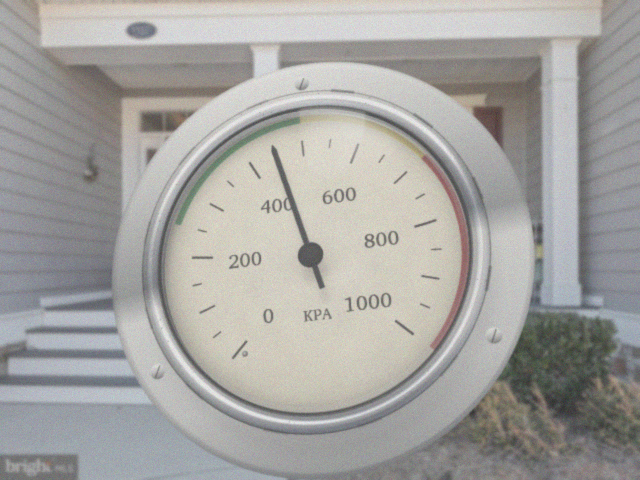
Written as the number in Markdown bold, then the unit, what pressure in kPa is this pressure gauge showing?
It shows **450** kPa
